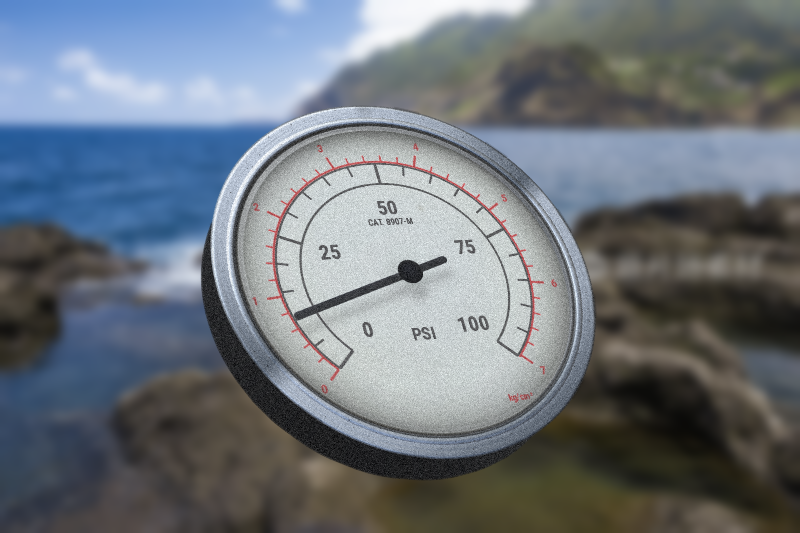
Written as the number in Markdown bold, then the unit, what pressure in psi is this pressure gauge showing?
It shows **10** psi
